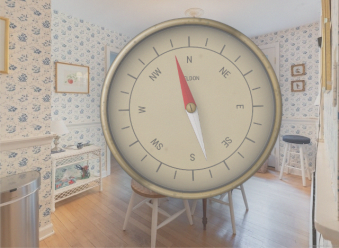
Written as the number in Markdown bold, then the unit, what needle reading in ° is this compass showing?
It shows **345** °
